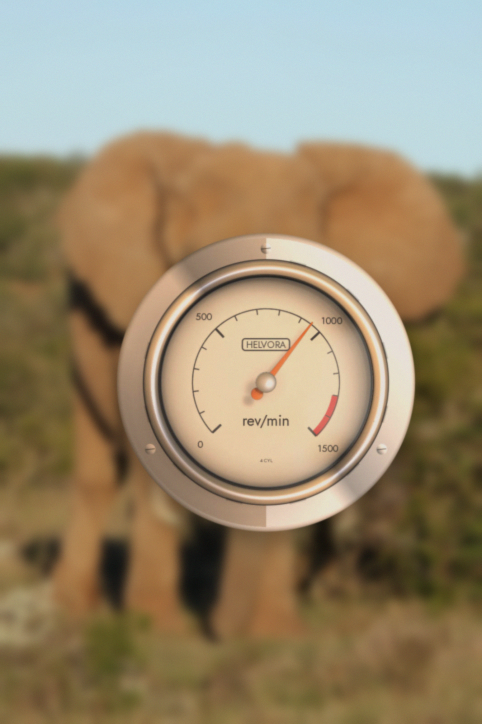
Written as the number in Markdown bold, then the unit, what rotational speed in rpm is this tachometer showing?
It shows **950** rpm
